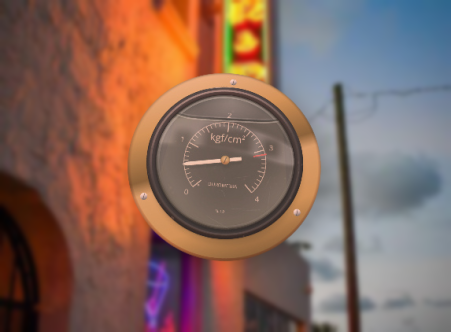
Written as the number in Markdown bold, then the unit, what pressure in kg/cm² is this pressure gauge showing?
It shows **0.5** kg/cm²
